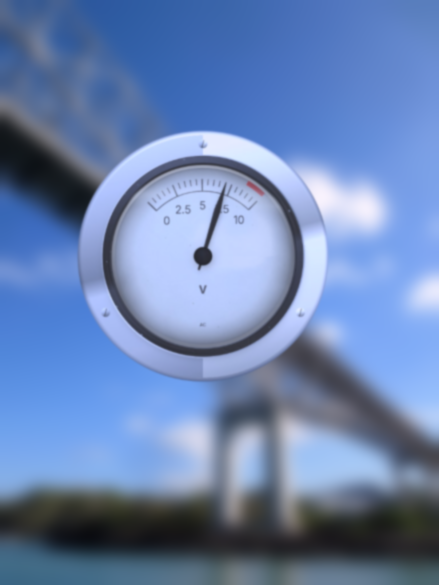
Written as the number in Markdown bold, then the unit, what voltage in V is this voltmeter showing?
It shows **7** V
